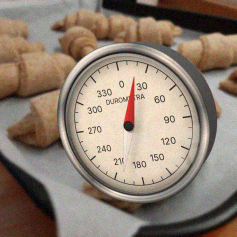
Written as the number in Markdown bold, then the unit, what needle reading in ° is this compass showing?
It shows **20** °
